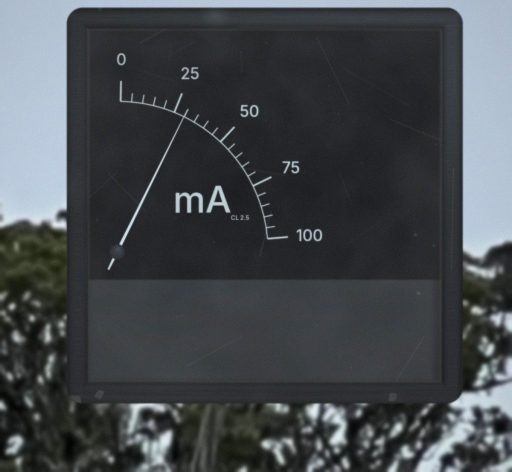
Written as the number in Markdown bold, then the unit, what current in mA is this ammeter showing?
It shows **30** mA
